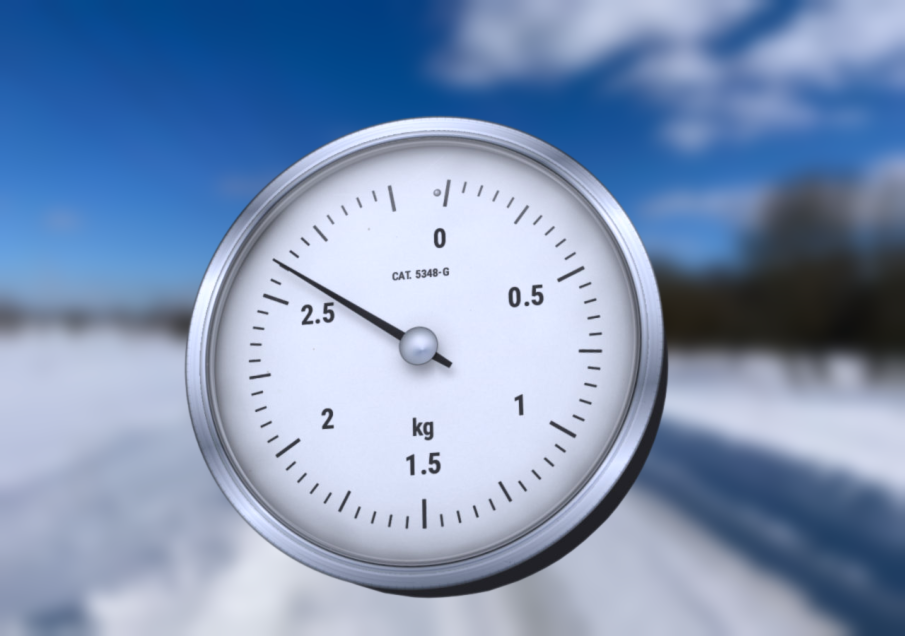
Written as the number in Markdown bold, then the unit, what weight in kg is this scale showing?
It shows **2.6** kg
